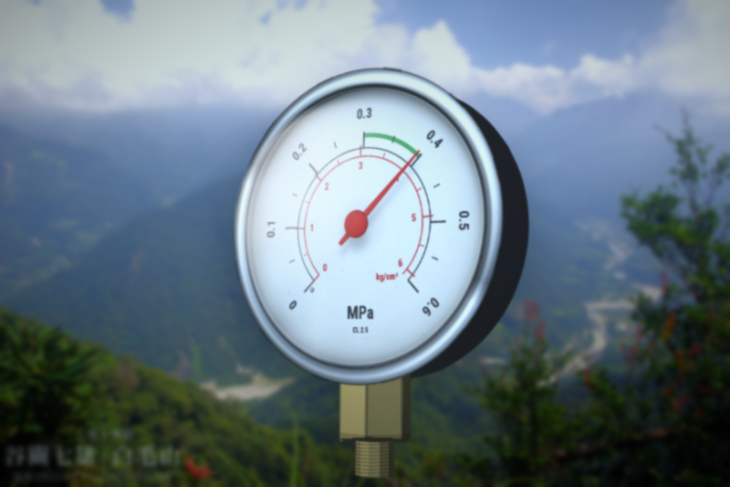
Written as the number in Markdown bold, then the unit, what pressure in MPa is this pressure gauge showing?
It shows **0.4** MPa
